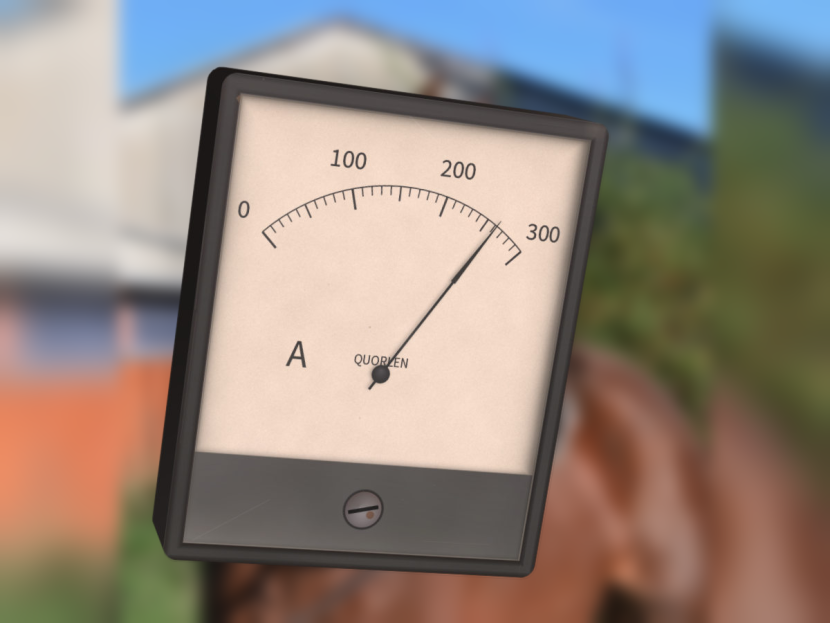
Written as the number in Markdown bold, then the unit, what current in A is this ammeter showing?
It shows **260** A
